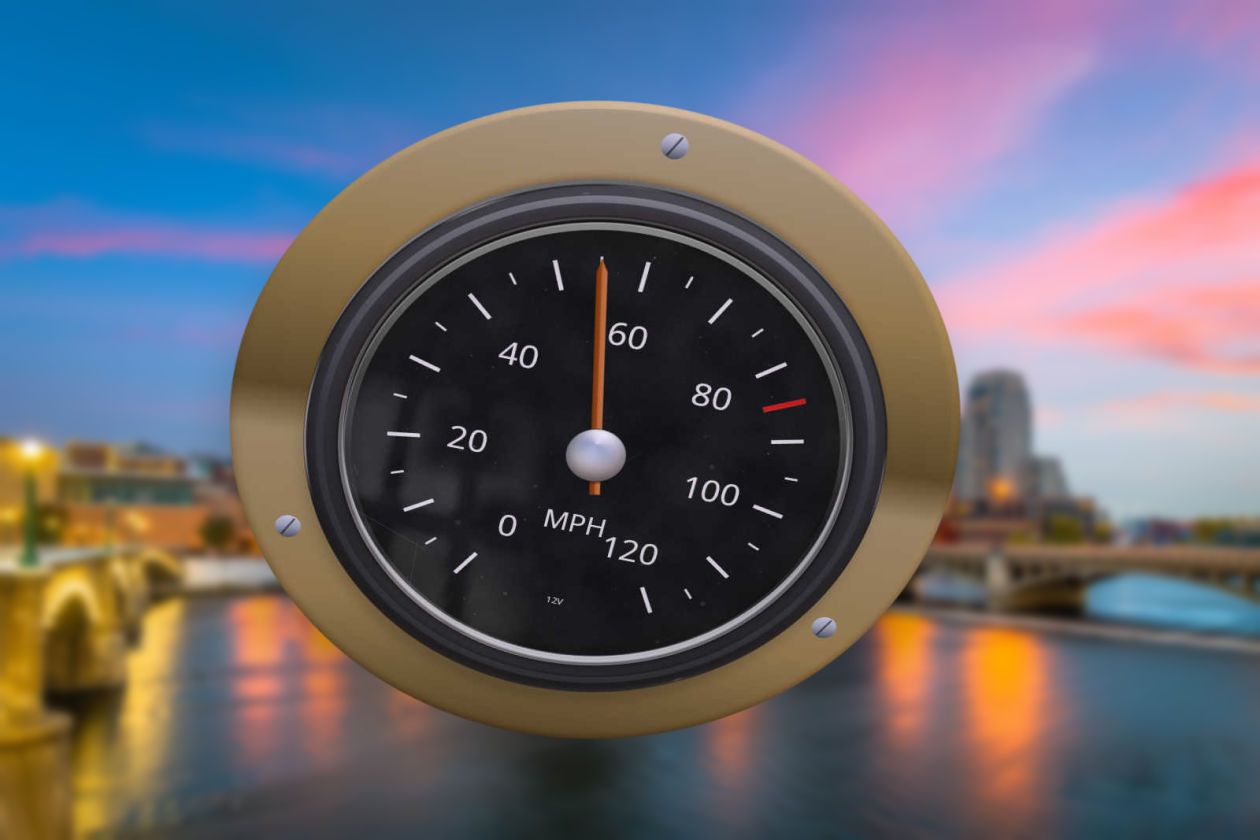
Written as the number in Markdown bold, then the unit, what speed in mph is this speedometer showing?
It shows **55** mph
